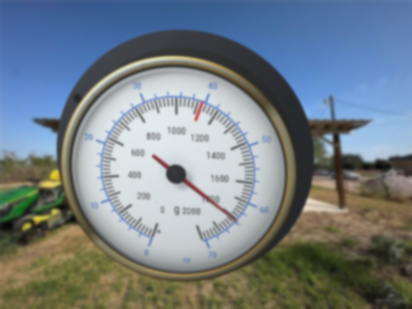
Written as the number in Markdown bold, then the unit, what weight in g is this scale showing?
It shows **1800** g
